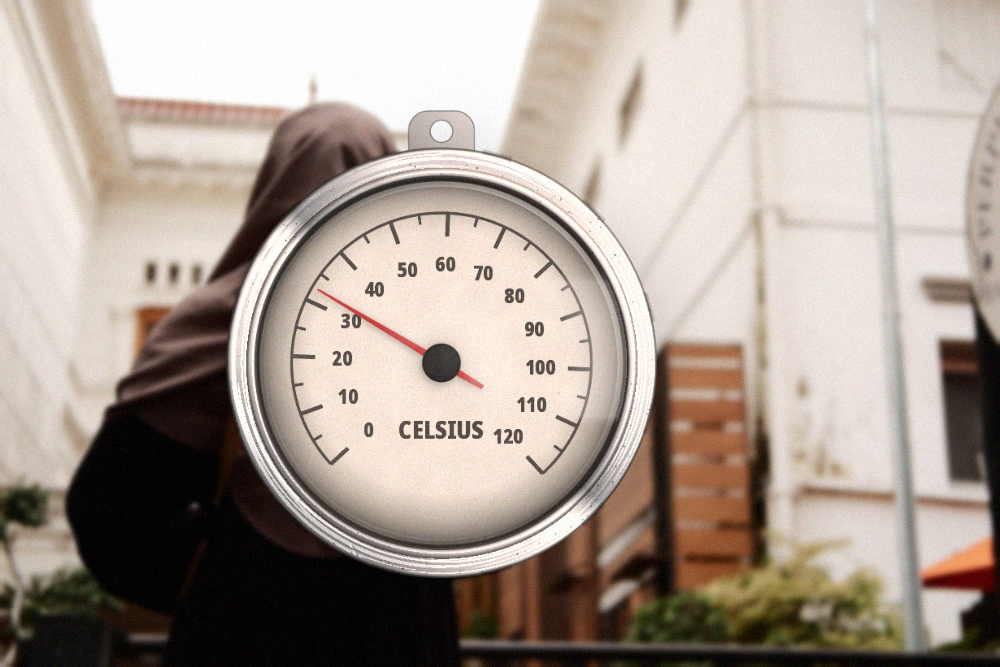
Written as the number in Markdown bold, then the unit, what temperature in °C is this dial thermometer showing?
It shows **32.5** °C
